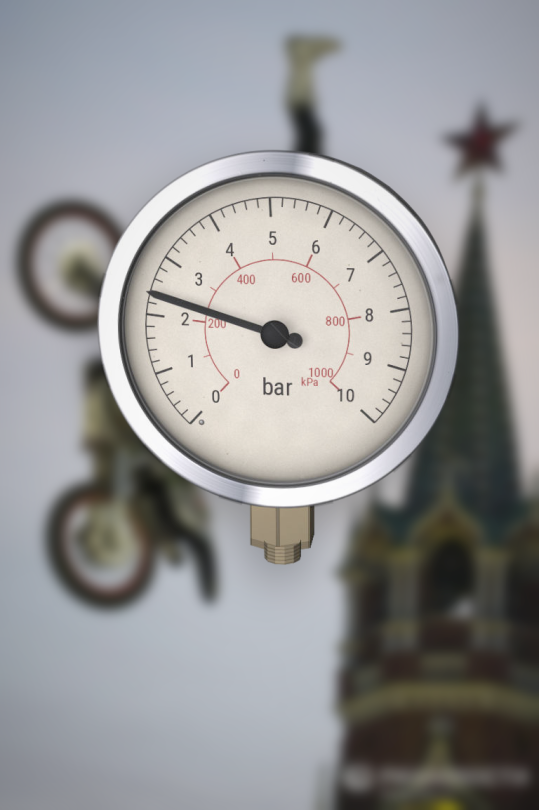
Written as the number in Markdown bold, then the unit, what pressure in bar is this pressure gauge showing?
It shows **2.4** bar
